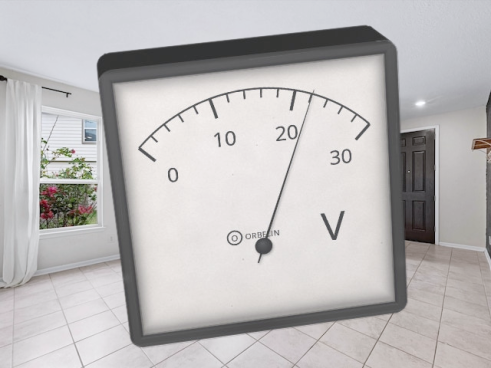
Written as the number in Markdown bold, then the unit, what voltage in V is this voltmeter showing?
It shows **22** V
